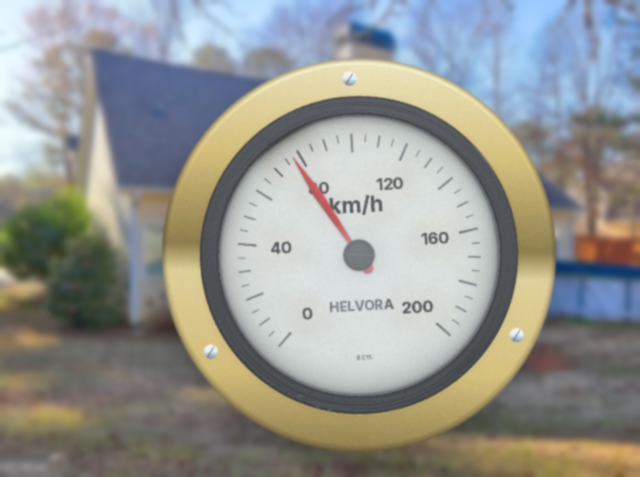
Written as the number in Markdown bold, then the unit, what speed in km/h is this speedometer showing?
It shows **77.5** km/h
